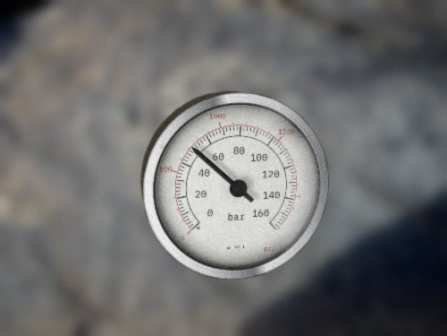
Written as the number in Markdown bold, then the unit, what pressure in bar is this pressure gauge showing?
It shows **50** bar
